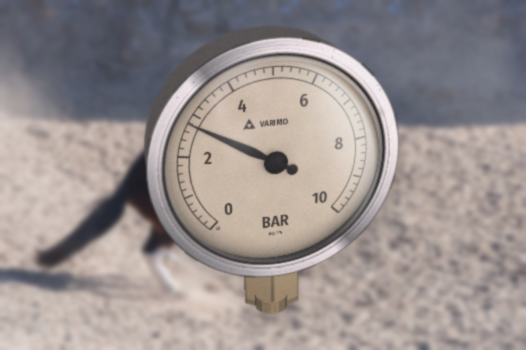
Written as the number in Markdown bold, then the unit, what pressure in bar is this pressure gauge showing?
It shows **2.8** bar
